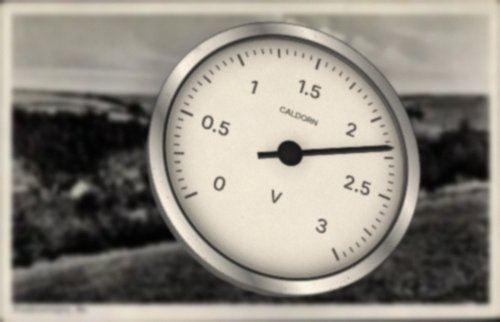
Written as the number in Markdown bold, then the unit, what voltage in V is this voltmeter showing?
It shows **2.2** V
